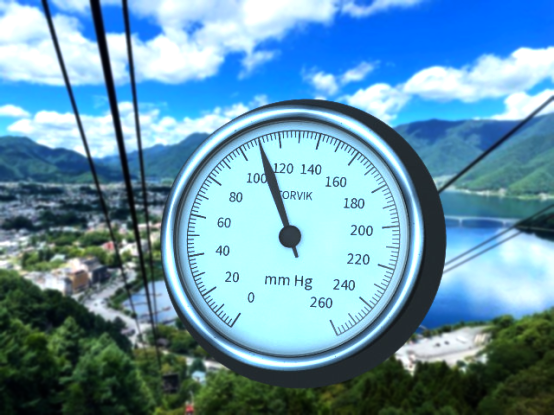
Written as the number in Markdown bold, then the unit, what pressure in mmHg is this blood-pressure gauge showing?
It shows **110** mmHg
